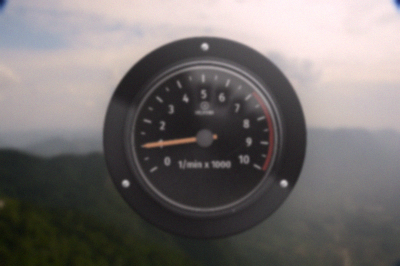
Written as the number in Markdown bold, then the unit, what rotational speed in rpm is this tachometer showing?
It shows **1000** rpm
